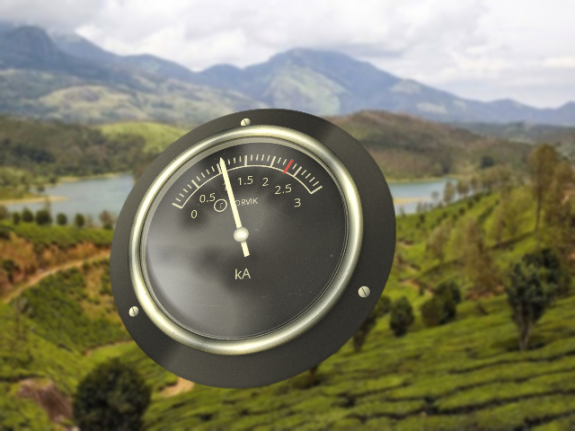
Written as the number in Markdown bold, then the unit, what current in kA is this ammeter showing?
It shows **1.1** kA
